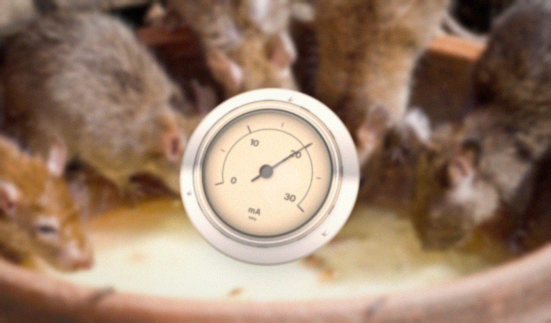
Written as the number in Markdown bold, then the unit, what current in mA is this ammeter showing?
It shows **20** mA
